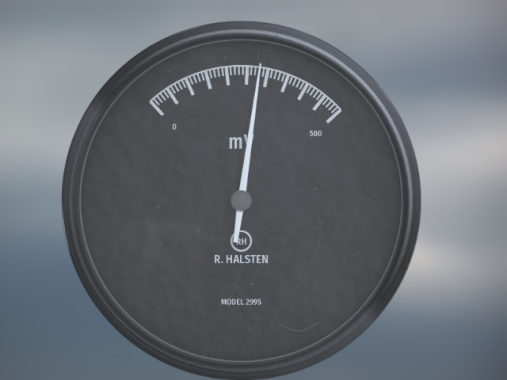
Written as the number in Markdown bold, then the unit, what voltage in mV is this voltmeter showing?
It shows **280** mV
